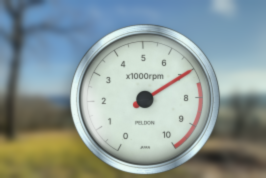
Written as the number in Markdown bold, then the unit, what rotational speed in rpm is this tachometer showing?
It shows **7000** rpm
